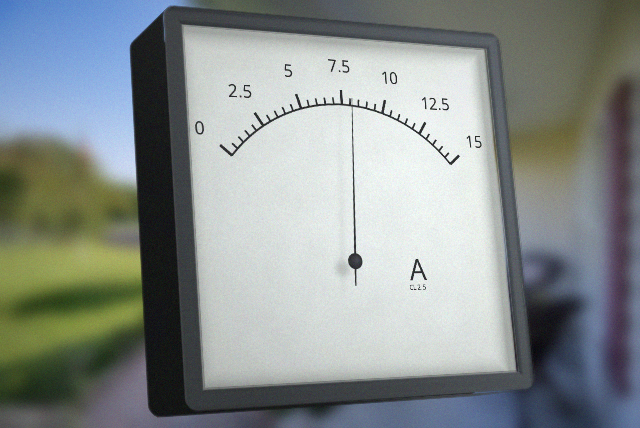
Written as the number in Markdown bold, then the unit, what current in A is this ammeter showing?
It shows **8** A
